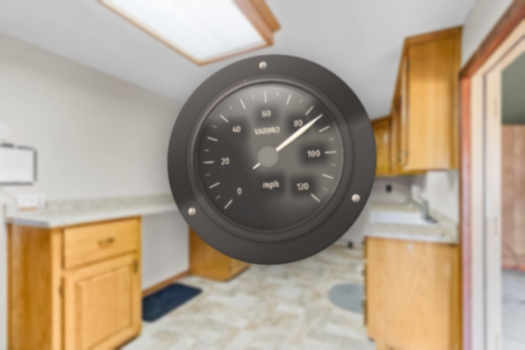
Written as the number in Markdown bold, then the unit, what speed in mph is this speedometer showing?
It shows **85** mph
